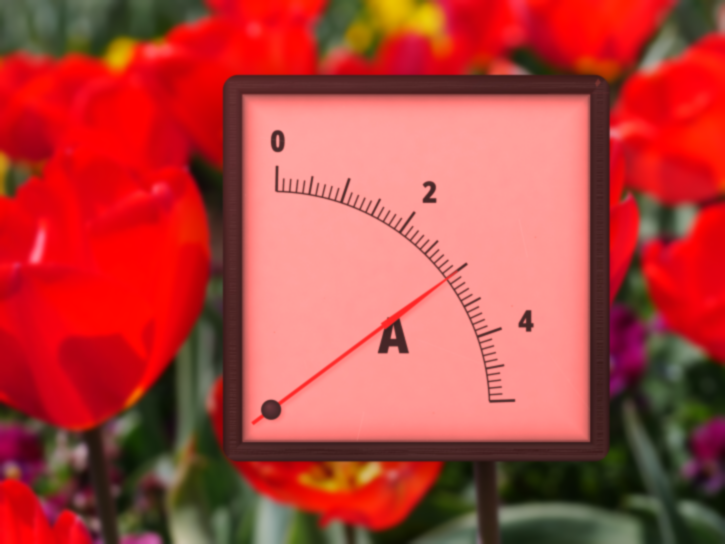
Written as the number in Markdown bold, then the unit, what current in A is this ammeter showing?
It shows **3** A
